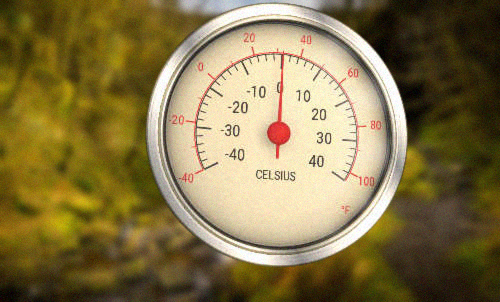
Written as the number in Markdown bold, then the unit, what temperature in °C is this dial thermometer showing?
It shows **0** °C
